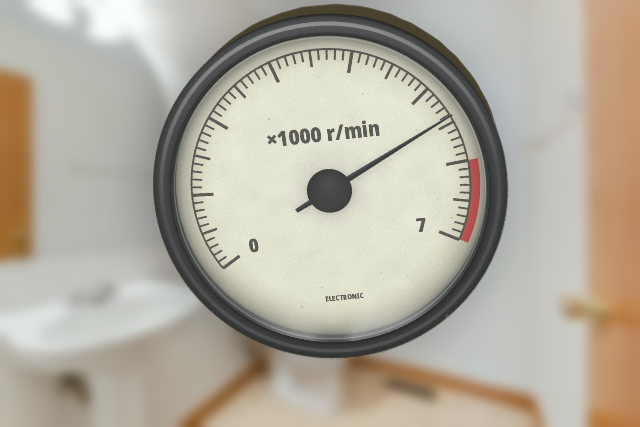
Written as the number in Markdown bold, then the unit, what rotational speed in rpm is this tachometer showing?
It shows **5400** rpm
